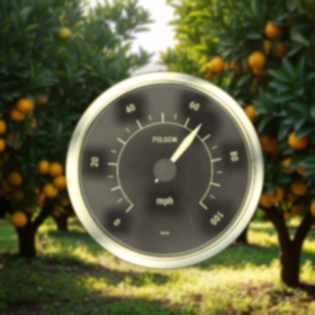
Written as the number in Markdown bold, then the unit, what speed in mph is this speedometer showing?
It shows **65** mph
